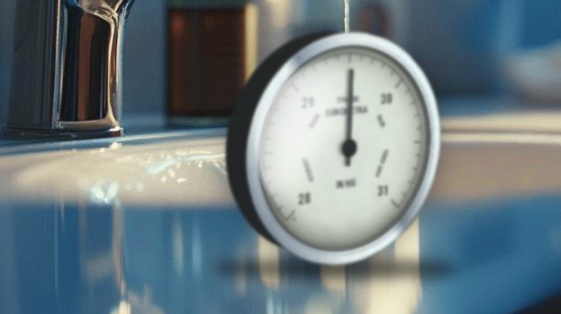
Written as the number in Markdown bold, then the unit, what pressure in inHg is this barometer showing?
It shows **29.5** inHg
